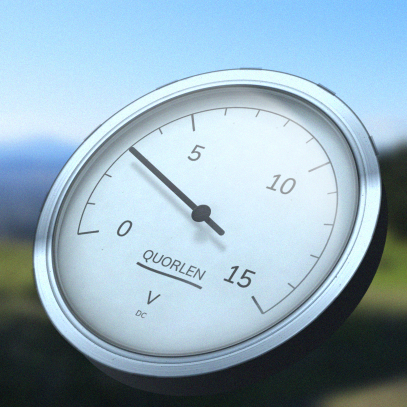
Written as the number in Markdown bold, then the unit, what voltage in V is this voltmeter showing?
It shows **3** V
